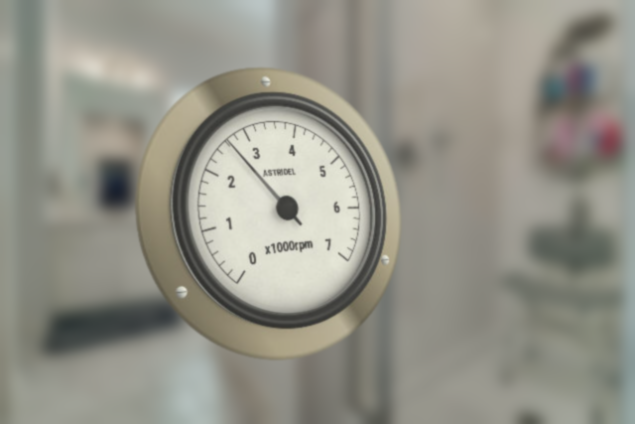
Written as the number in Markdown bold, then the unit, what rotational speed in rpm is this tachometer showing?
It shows **2600** rpm
